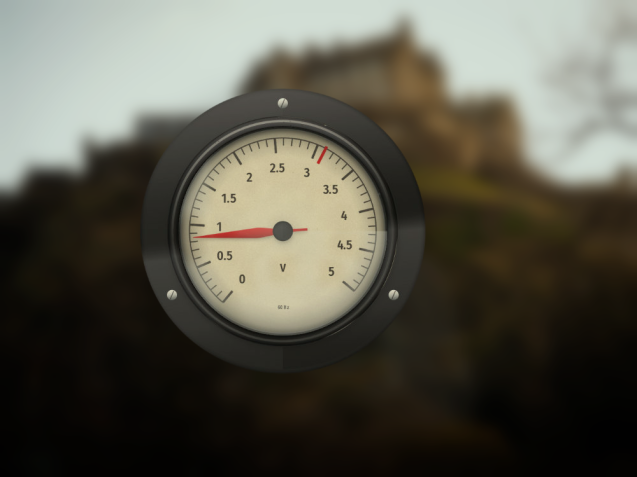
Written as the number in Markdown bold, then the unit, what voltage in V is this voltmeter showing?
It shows **0.85** V
